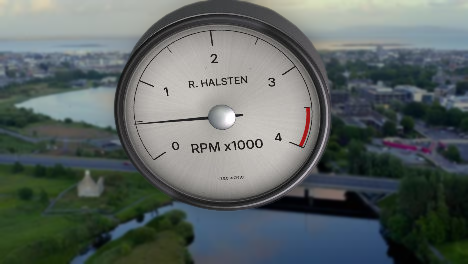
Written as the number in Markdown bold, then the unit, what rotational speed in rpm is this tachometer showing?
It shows **500** rpm
